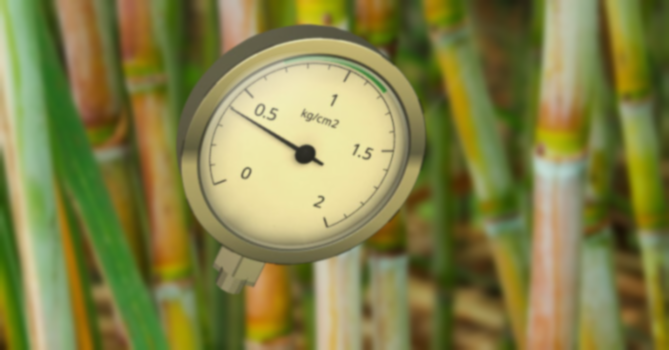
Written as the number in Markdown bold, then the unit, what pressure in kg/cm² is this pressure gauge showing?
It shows **0.4** kg/cm²
